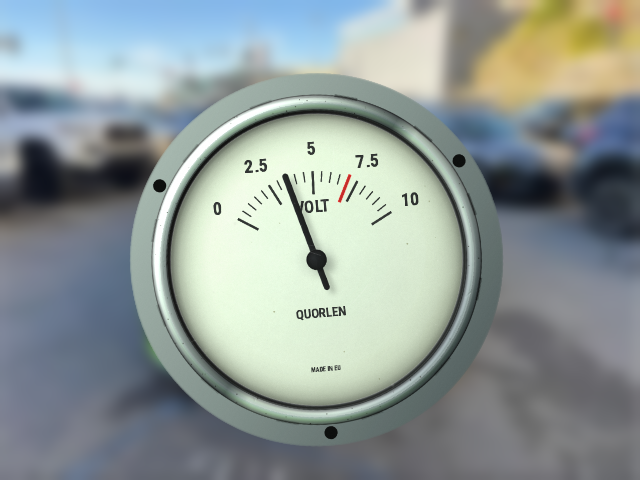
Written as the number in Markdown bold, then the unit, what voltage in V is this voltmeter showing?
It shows **3.5** V
